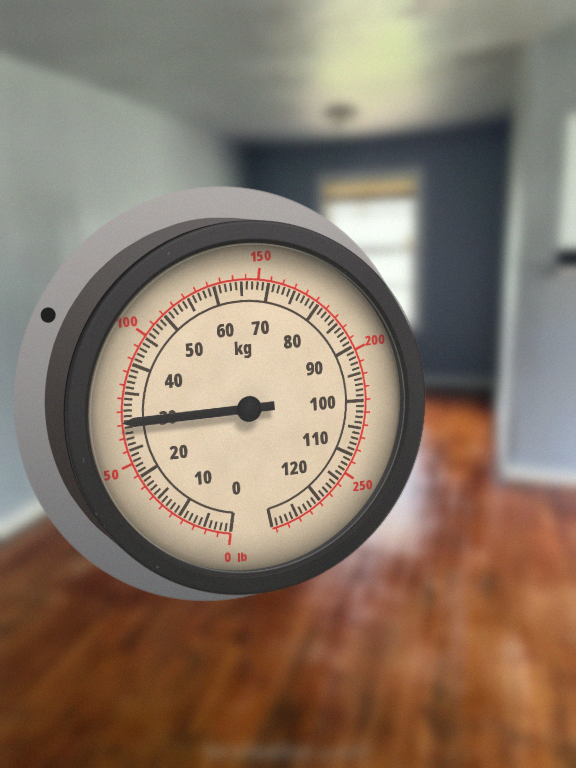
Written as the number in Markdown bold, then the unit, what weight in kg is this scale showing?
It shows **30** kg
